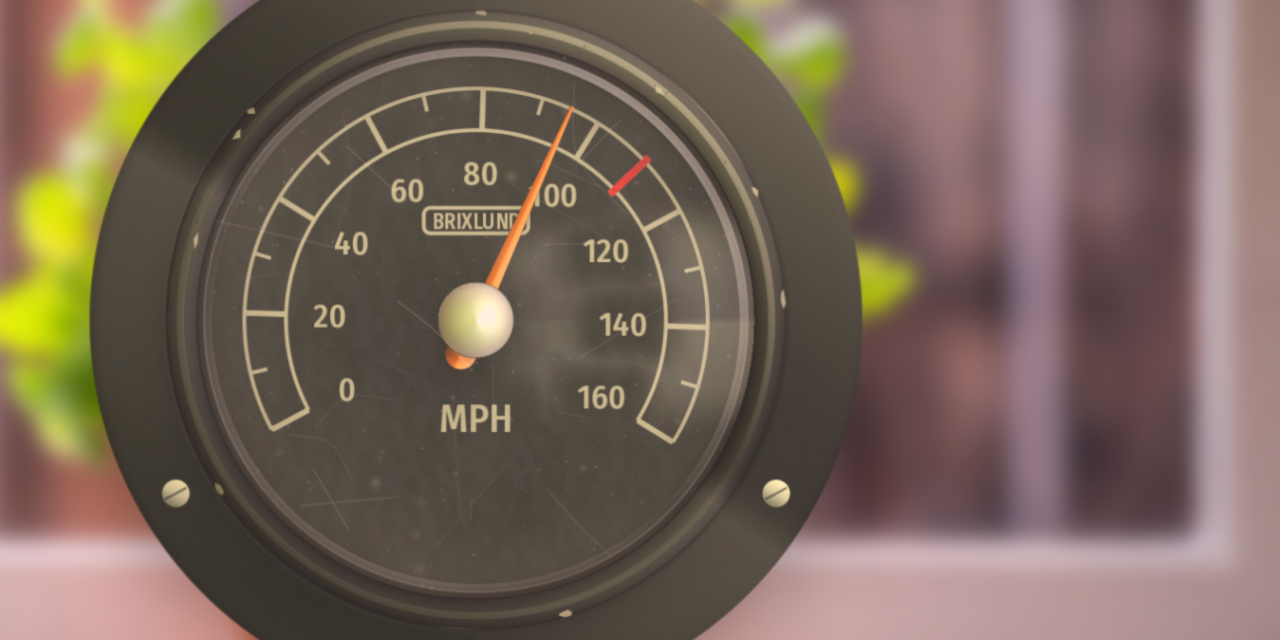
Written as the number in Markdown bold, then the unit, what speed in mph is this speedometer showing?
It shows **95** mph
